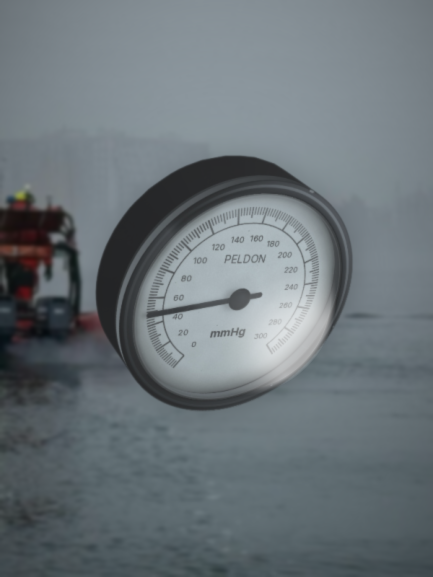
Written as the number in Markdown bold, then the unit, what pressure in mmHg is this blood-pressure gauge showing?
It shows **50** mmHg
